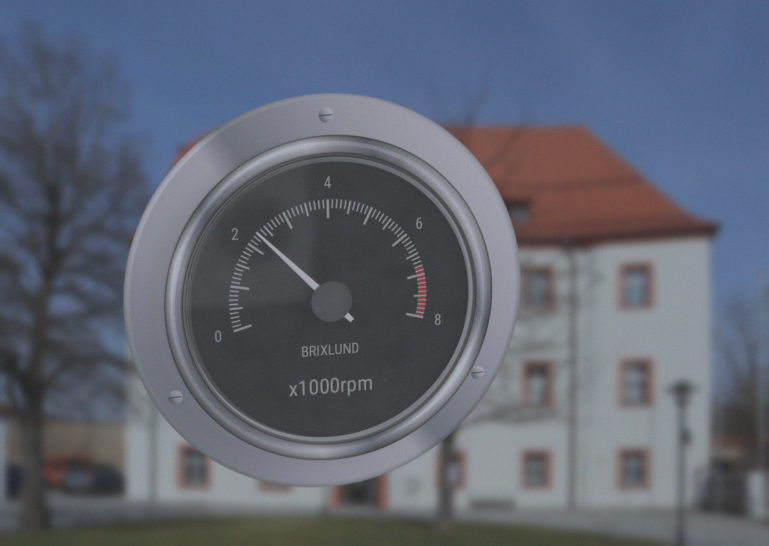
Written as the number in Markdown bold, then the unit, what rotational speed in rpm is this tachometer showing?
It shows **2300** rpm
